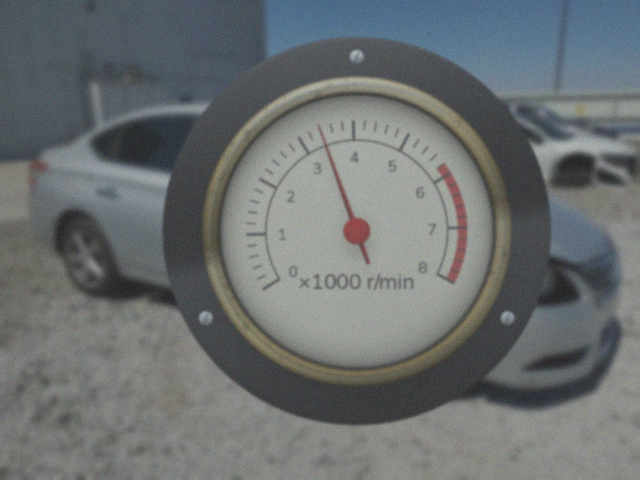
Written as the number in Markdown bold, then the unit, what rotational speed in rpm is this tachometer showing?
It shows **3400** rpm
